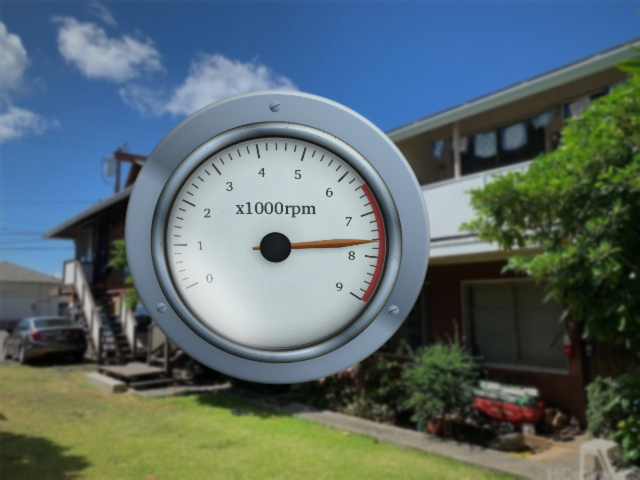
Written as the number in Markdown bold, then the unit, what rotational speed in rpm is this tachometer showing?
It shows **7600** rpm
